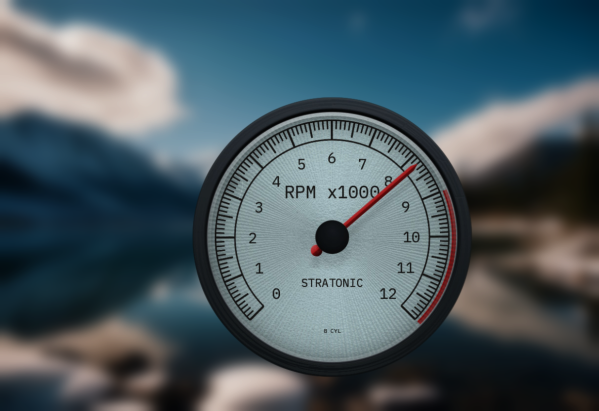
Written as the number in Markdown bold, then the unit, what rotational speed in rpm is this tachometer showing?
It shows **8200** rpm
